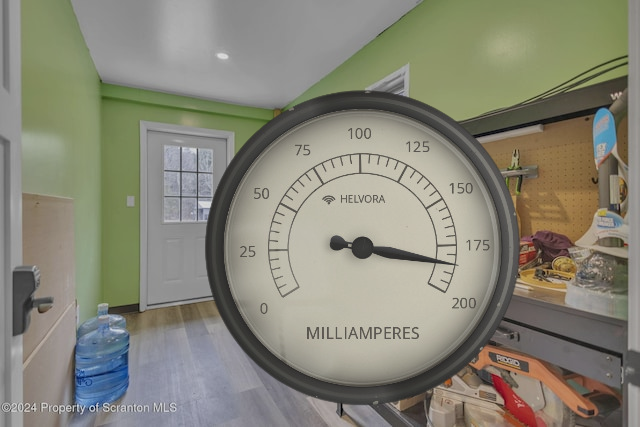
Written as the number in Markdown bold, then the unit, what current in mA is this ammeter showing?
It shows **185** mA
